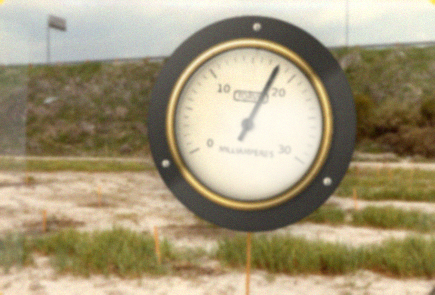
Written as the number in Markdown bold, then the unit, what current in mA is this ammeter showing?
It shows **18** mA
